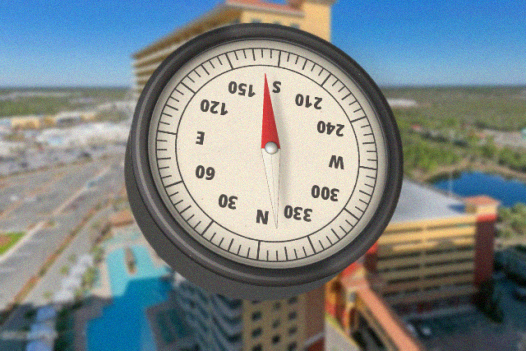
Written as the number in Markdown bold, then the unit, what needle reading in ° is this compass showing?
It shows **170** °
